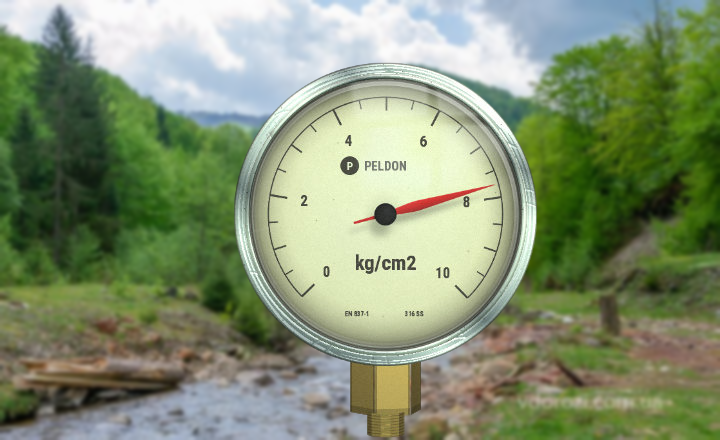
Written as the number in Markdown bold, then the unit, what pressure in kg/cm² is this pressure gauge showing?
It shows **7.75** kg/cm²
